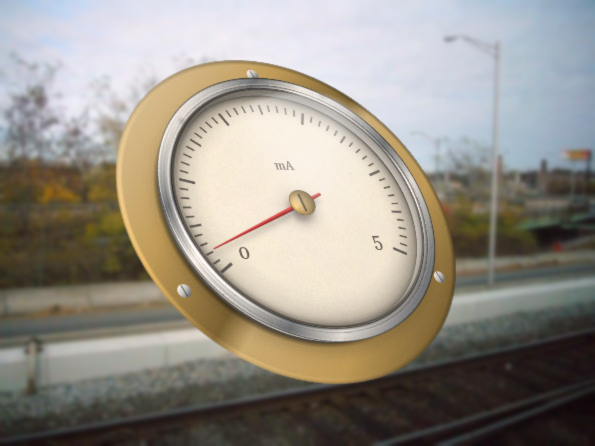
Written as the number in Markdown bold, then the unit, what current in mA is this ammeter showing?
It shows **0.2** mA
